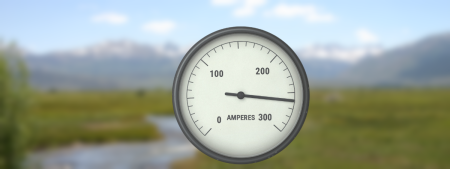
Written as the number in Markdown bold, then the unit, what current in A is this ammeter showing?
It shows **260** A
